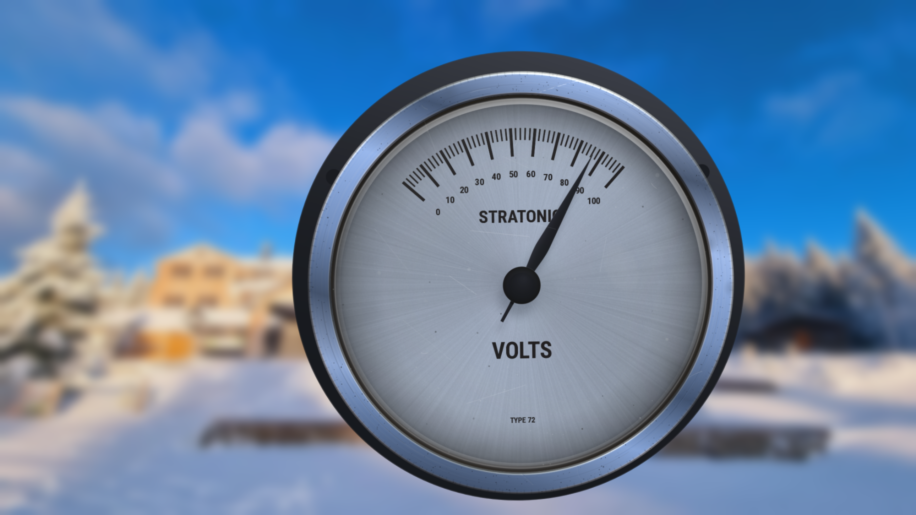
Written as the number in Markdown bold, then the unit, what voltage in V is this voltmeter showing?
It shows **86** V
